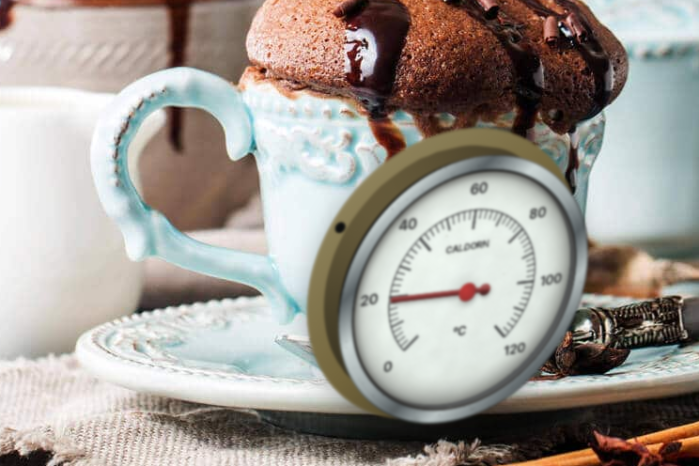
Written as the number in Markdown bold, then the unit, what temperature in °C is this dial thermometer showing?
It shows **20** °C
